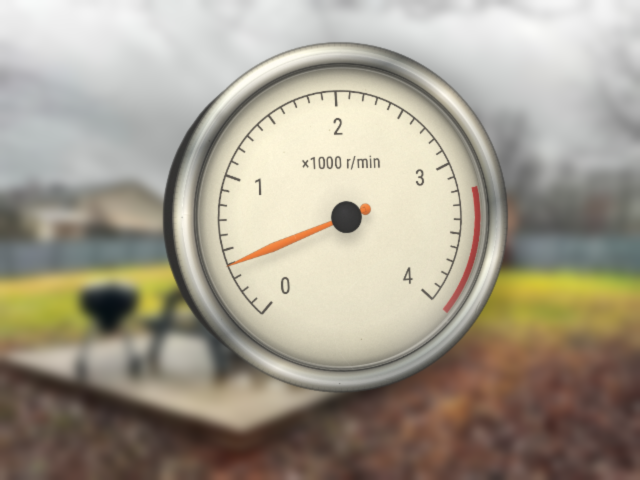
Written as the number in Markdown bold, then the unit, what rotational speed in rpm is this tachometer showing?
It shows **400** rpm
